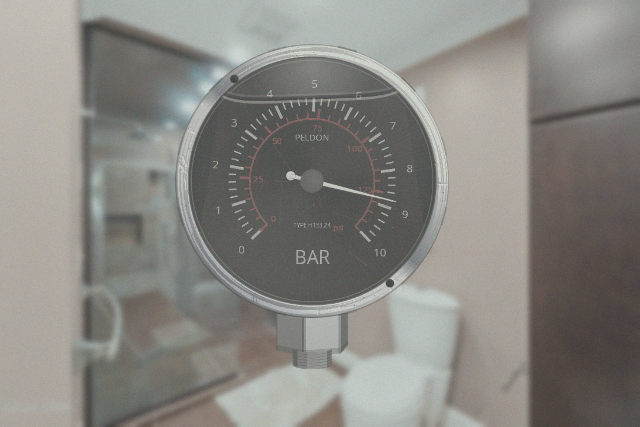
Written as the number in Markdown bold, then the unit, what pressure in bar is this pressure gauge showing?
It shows **8.8** bar
